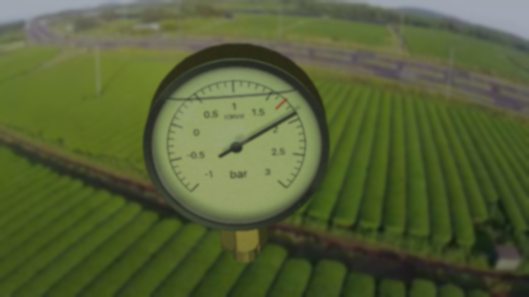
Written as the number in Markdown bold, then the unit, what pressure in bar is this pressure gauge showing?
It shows **1.9** bar
